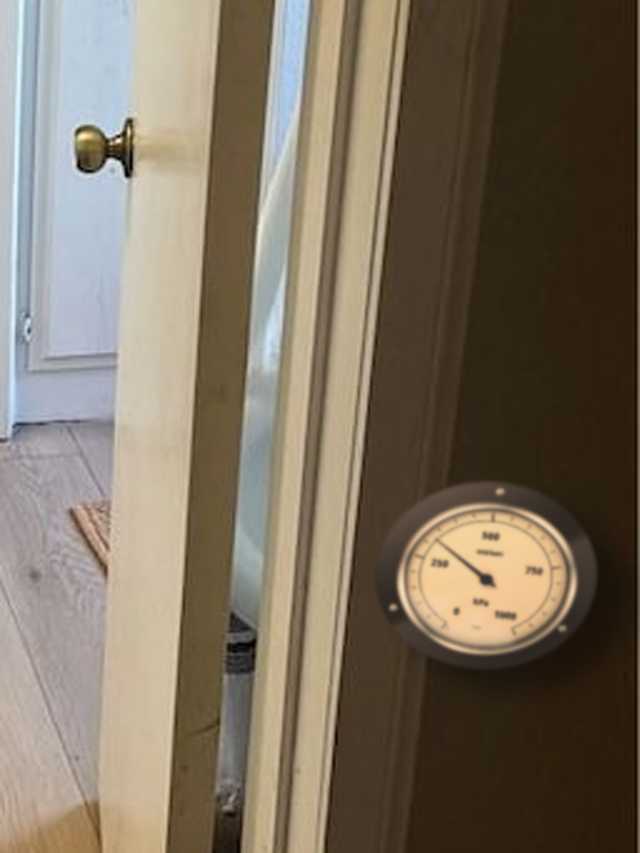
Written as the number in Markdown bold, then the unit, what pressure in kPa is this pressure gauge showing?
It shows **325** kPa
